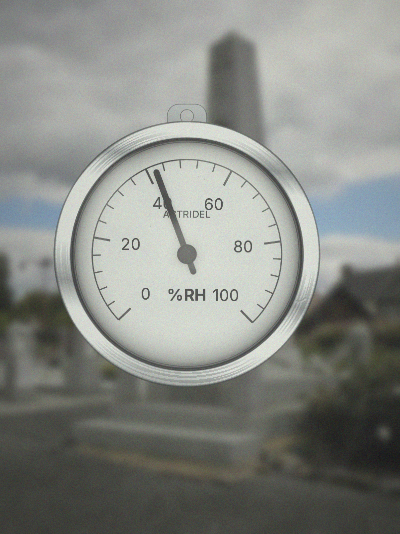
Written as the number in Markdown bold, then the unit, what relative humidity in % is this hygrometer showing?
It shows **42** %
